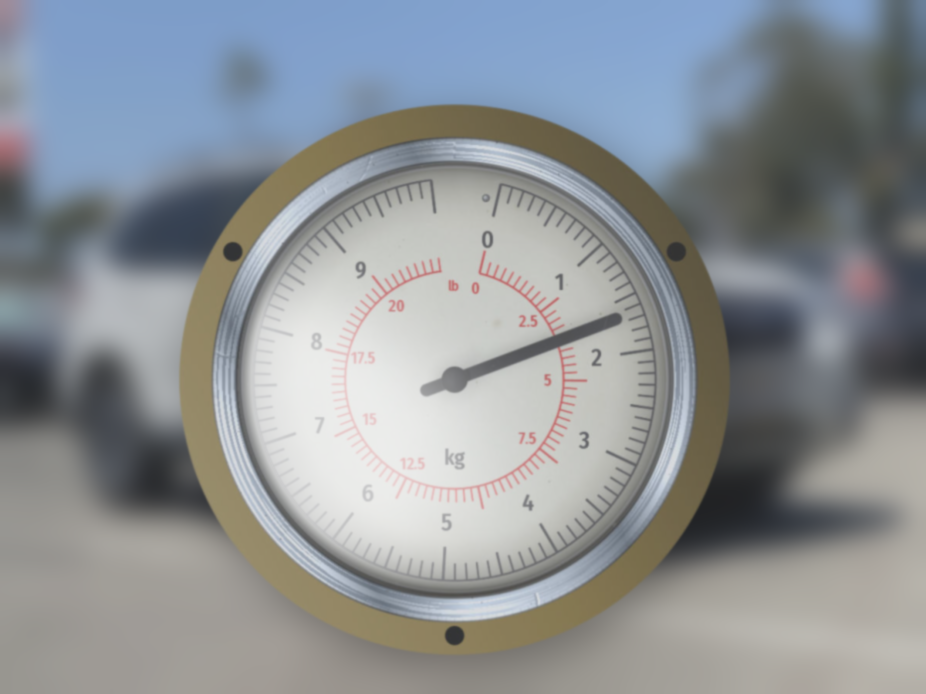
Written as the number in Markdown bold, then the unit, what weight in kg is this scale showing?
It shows **1.65** kg
